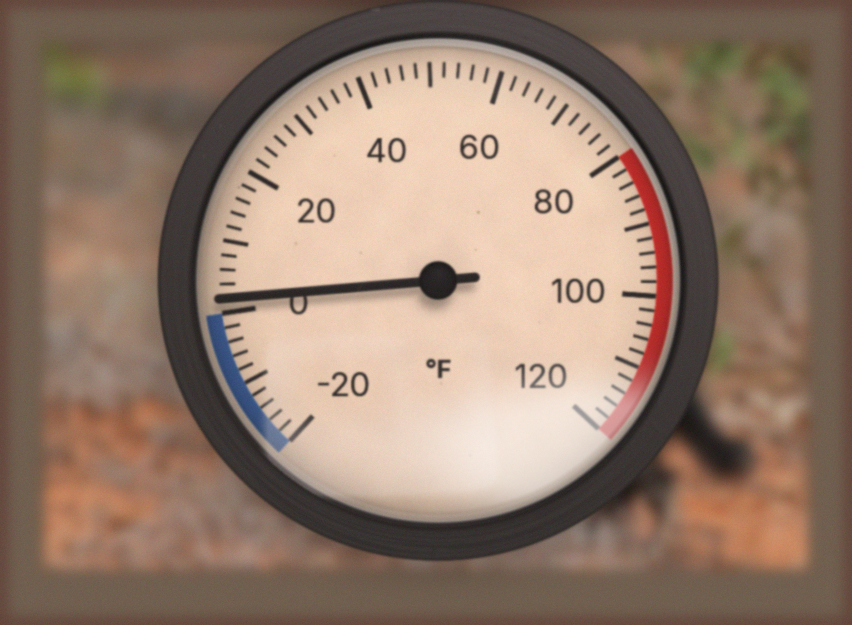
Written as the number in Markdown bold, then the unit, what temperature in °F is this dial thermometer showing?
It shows **2** °F
